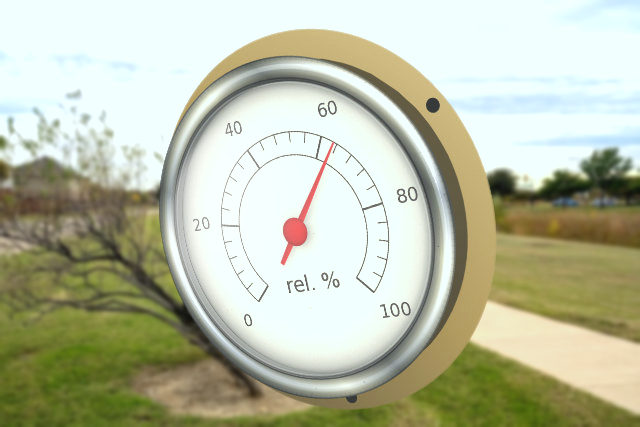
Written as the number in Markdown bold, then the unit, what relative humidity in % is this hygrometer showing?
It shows **64** %
